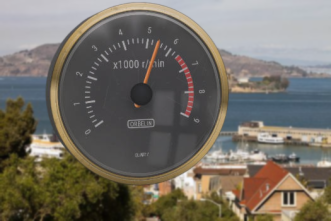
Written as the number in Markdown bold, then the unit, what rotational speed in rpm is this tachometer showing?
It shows **5400** rpm
